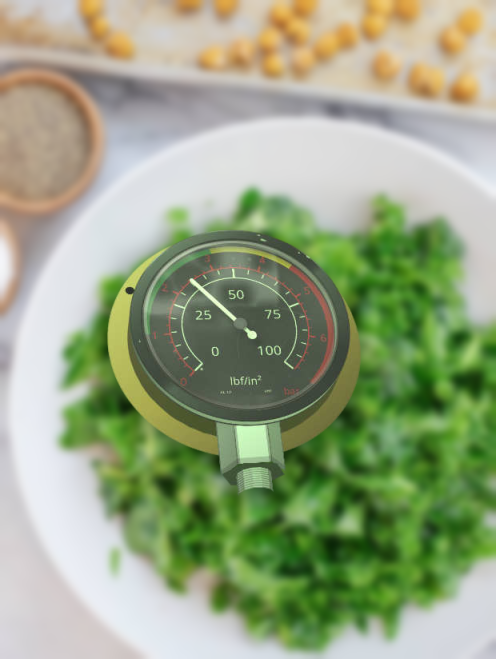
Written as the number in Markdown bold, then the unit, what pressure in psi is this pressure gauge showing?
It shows **35** psi
